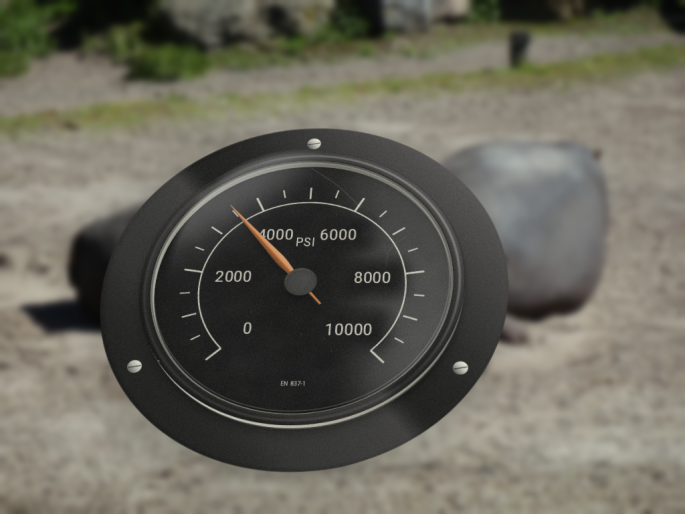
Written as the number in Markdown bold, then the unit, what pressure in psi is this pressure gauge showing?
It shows **3500** psi
